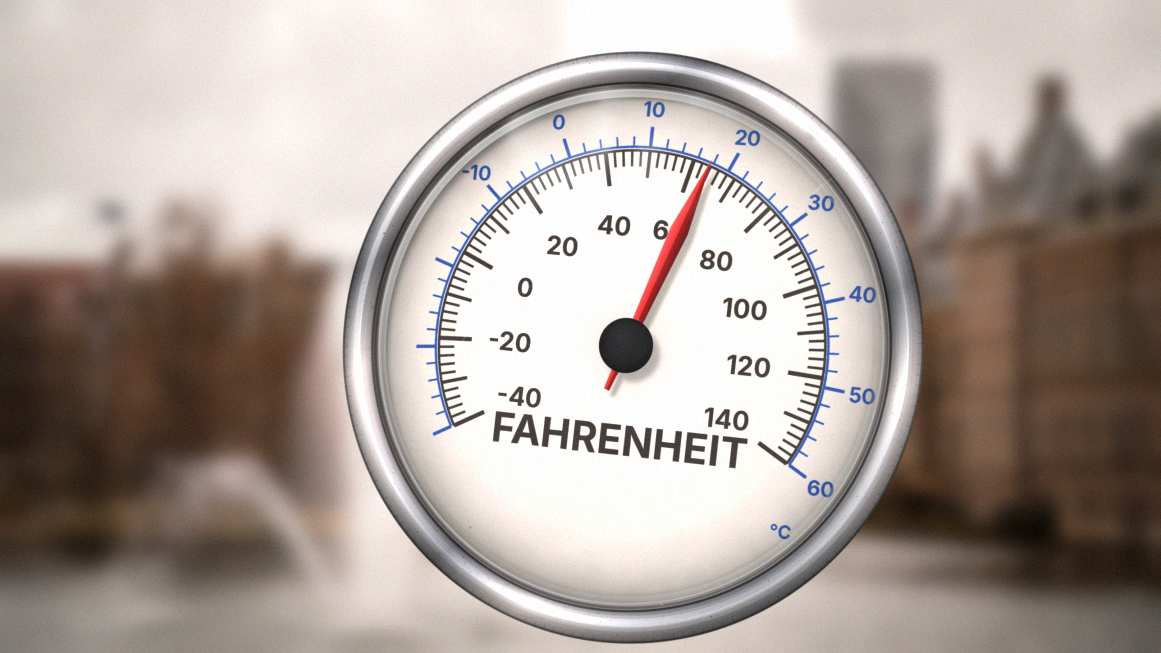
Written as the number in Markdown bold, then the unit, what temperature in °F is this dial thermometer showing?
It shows **64** °F
